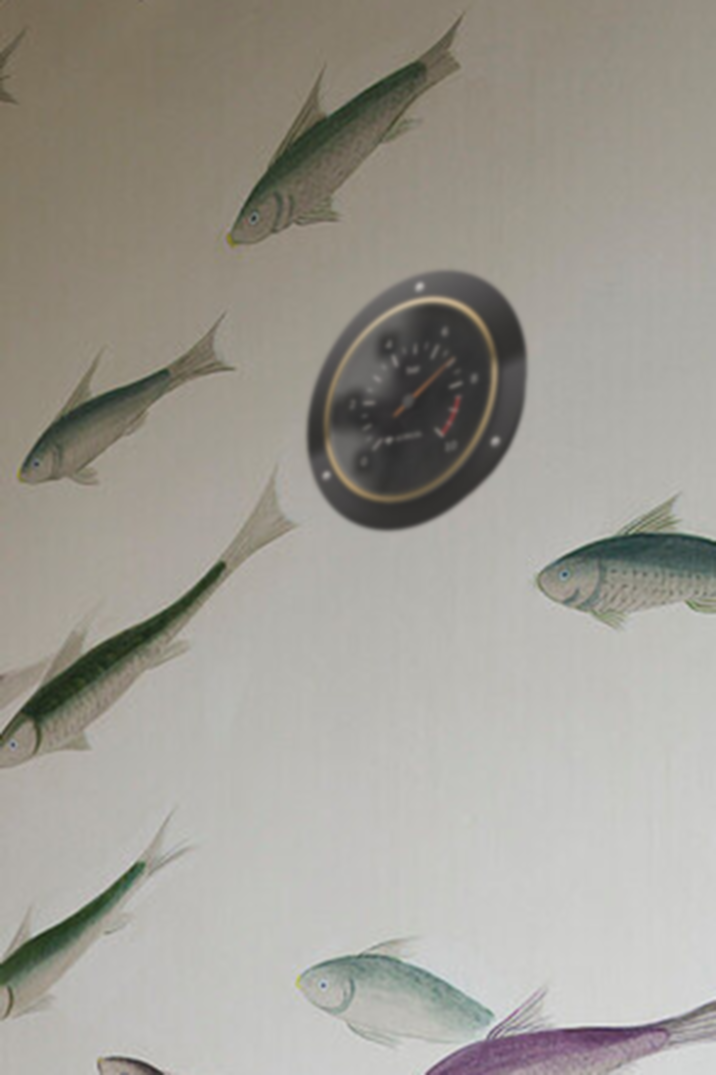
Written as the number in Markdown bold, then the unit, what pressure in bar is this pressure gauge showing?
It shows **7** bar
